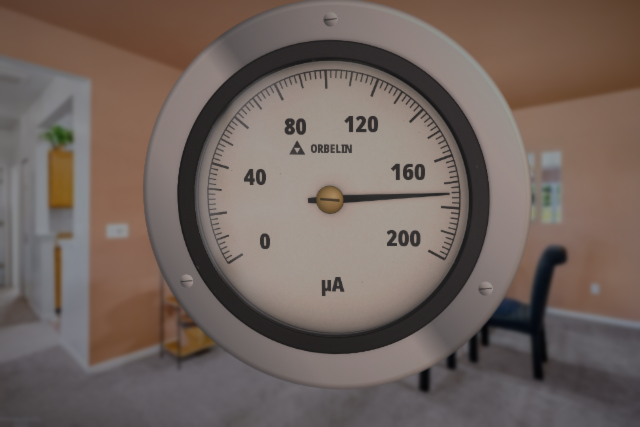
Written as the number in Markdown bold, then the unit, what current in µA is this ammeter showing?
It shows **174** µA
